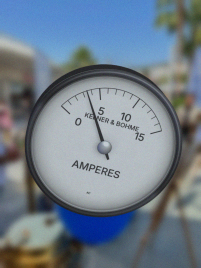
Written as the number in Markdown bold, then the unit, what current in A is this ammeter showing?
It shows **3.5** A
